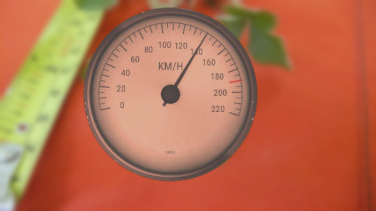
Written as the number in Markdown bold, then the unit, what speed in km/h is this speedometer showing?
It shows **140** km/h
